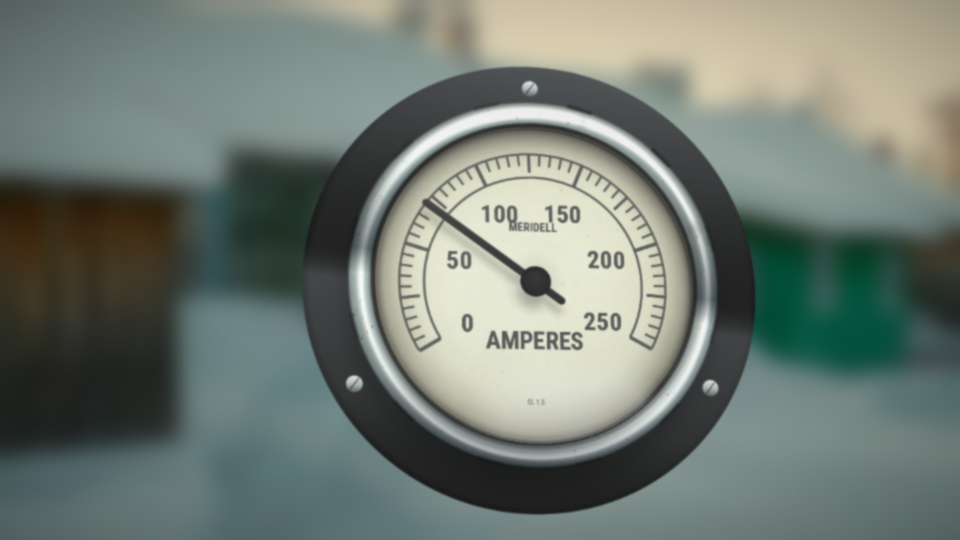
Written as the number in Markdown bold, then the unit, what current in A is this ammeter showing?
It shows **70** A
